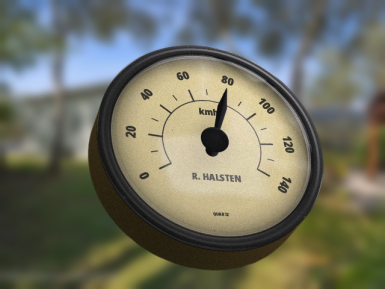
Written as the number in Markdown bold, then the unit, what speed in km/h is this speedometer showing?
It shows **80** km/h
